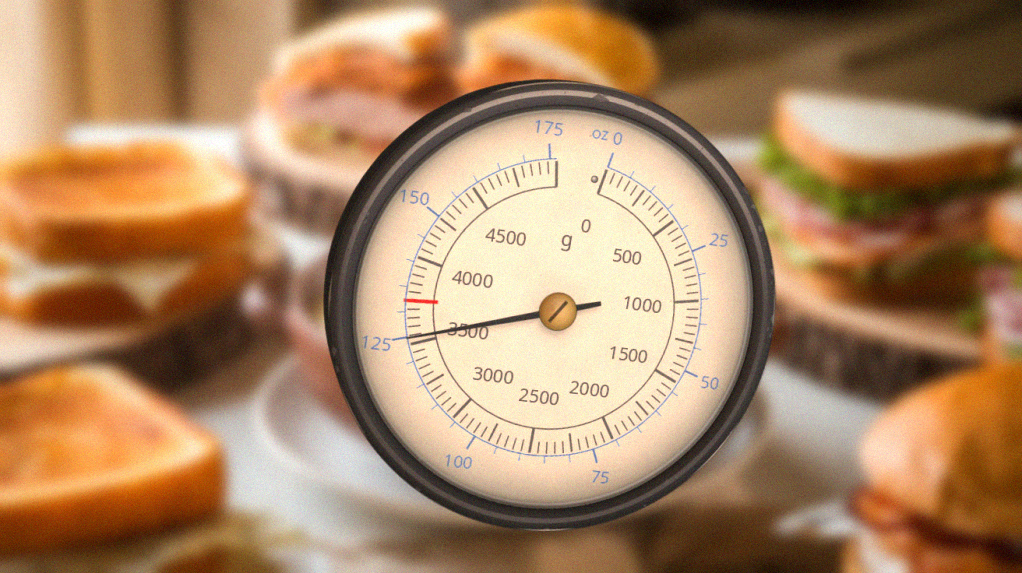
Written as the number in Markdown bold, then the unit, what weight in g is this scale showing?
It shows **3550** g
